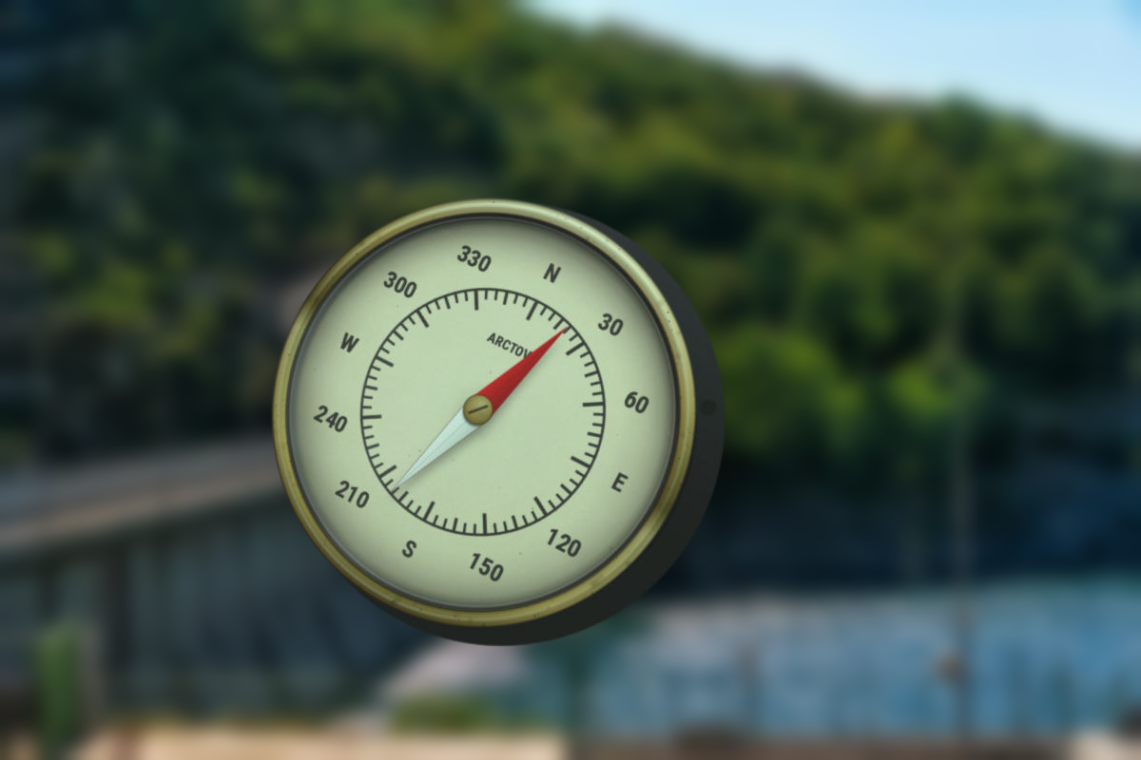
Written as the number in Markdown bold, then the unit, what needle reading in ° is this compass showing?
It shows **20** °
